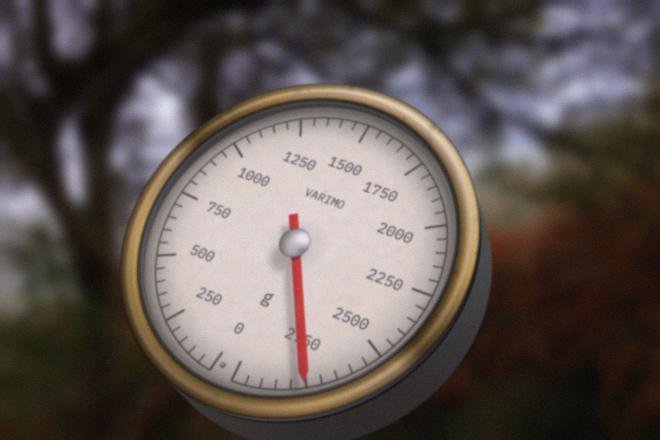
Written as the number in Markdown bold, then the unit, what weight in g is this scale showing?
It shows **2750** g
